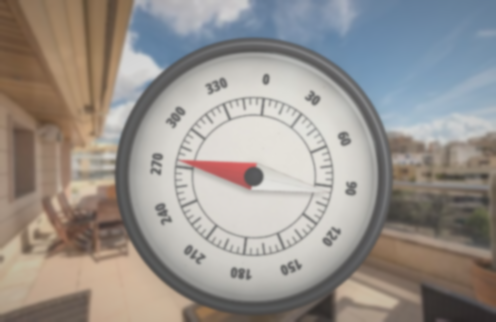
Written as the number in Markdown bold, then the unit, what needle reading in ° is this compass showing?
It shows **275** °
